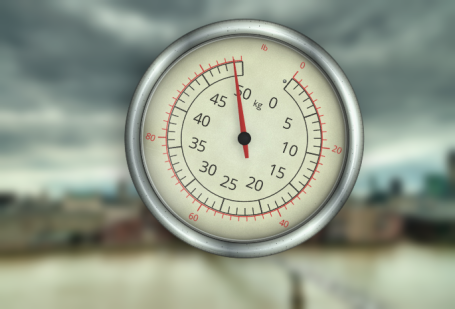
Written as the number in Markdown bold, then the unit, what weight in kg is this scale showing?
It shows **49** kg
